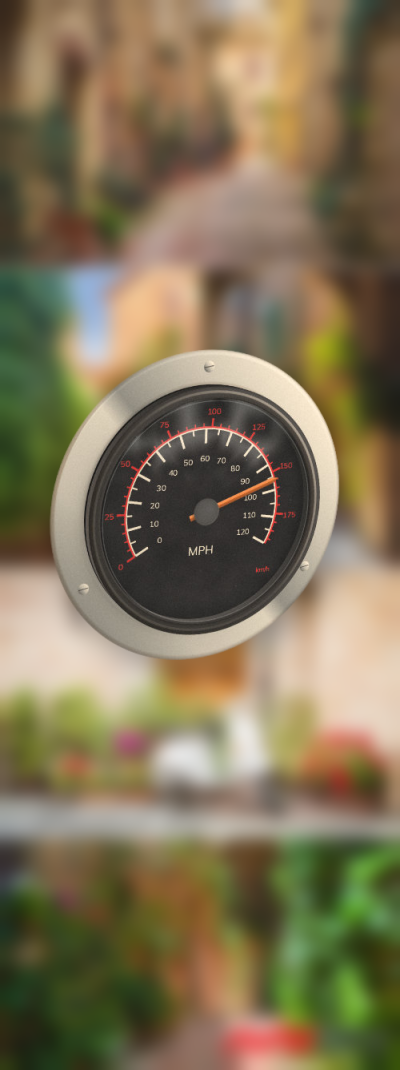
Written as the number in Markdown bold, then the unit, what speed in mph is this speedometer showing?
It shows **95** mph
